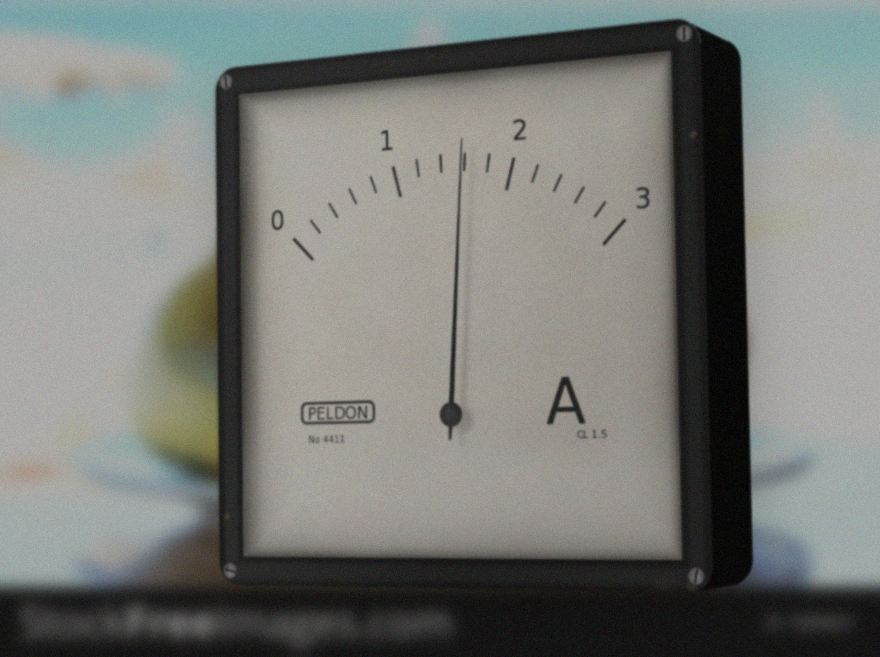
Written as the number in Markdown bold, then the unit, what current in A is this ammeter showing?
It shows **1.6** A
